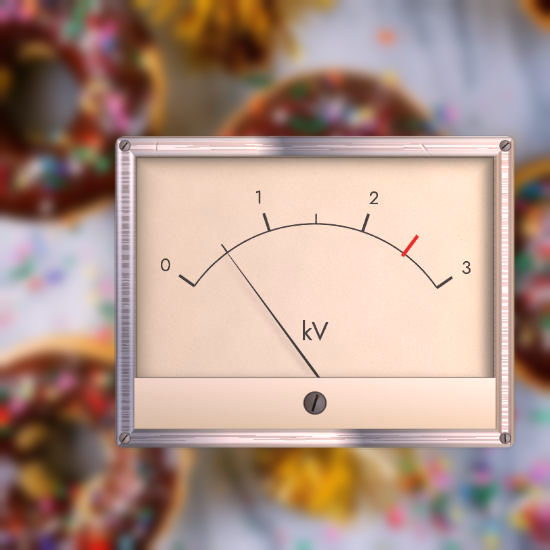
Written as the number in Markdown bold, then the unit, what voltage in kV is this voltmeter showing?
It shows **0.5** kV
